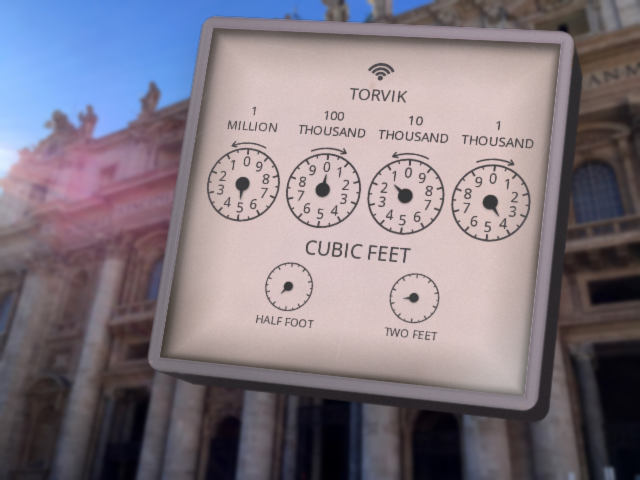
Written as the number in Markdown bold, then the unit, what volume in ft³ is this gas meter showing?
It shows **501400** ft³
